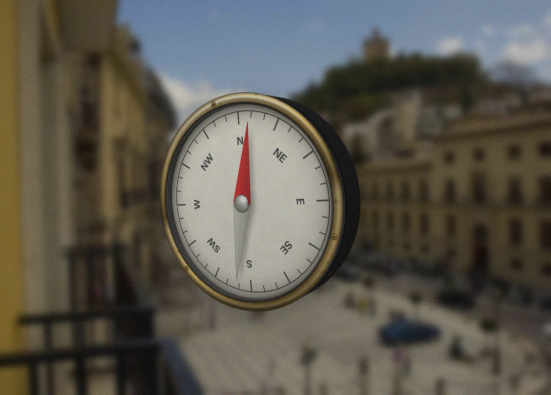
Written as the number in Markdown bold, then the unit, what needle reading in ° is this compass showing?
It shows **10** °
